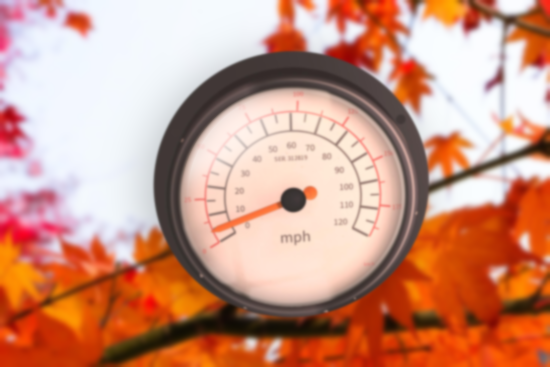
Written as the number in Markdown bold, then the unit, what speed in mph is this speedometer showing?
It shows **5** mph
